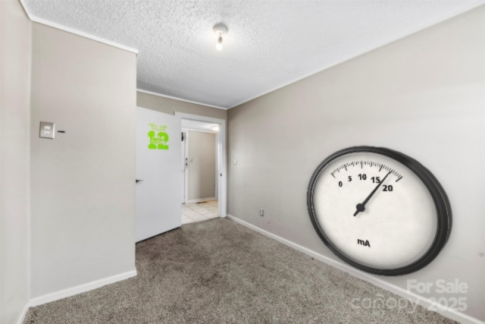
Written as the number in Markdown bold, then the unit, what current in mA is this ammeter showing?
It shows **17.5** mA
